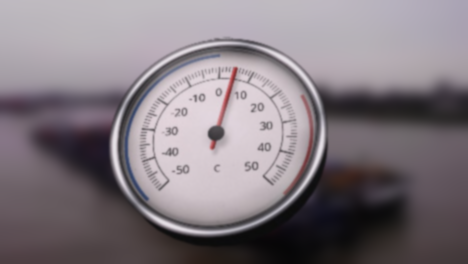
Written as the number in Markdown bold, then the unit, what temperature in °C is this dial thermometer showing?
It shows **5** °C
